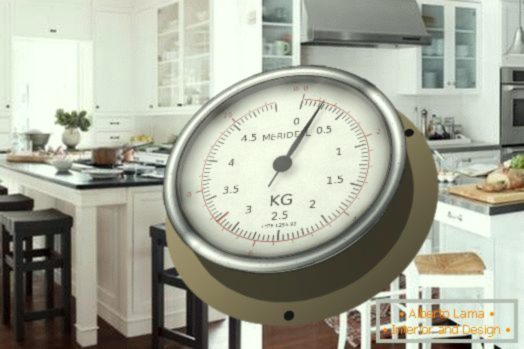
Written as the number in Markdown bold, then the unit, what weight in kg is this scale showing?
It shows **0.25** kg
